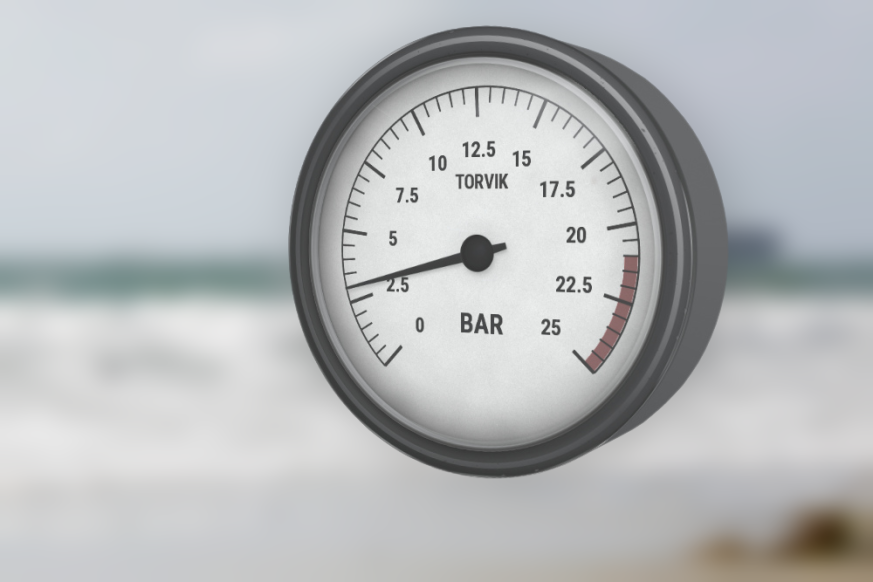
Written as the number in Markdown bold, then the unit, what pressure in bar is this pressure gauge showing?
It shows **3** bar
